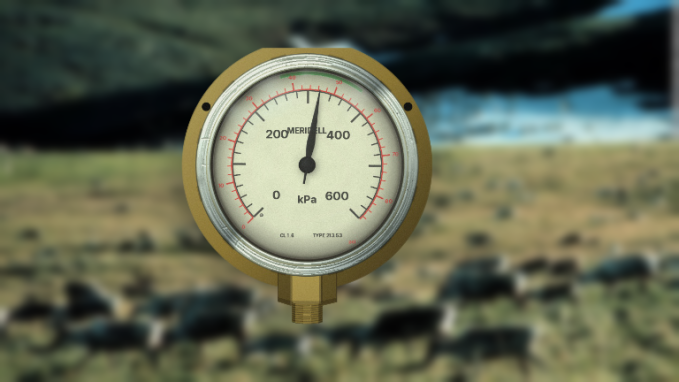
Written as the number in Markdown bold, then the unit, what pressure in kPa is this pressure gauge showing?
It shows **320** kPa
